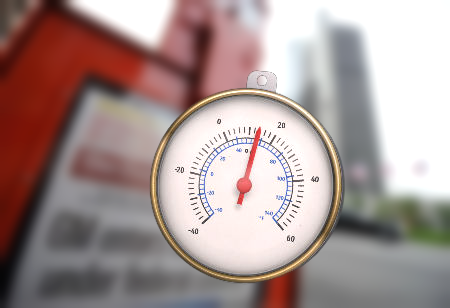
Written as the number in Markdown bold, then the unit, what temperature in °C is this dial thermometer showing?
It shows **14** °C
